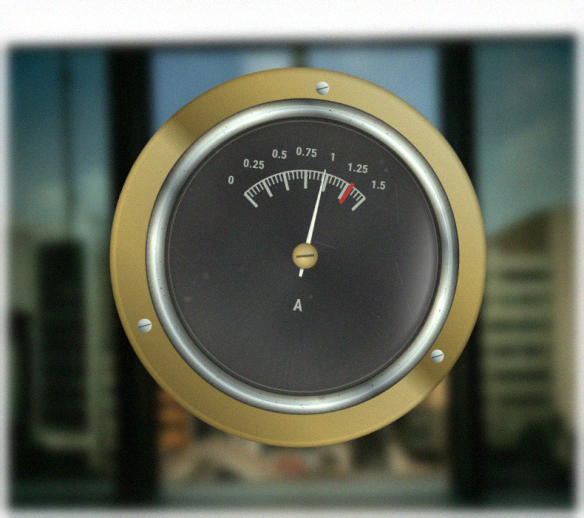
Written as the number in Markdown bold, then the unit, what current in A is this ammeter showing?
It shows **0.95** A
